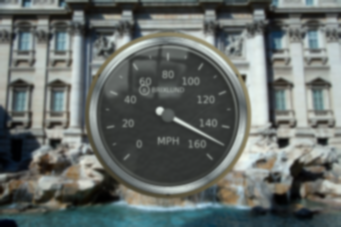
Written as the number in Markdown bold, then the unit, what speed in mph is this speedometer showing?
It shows **150** mph
